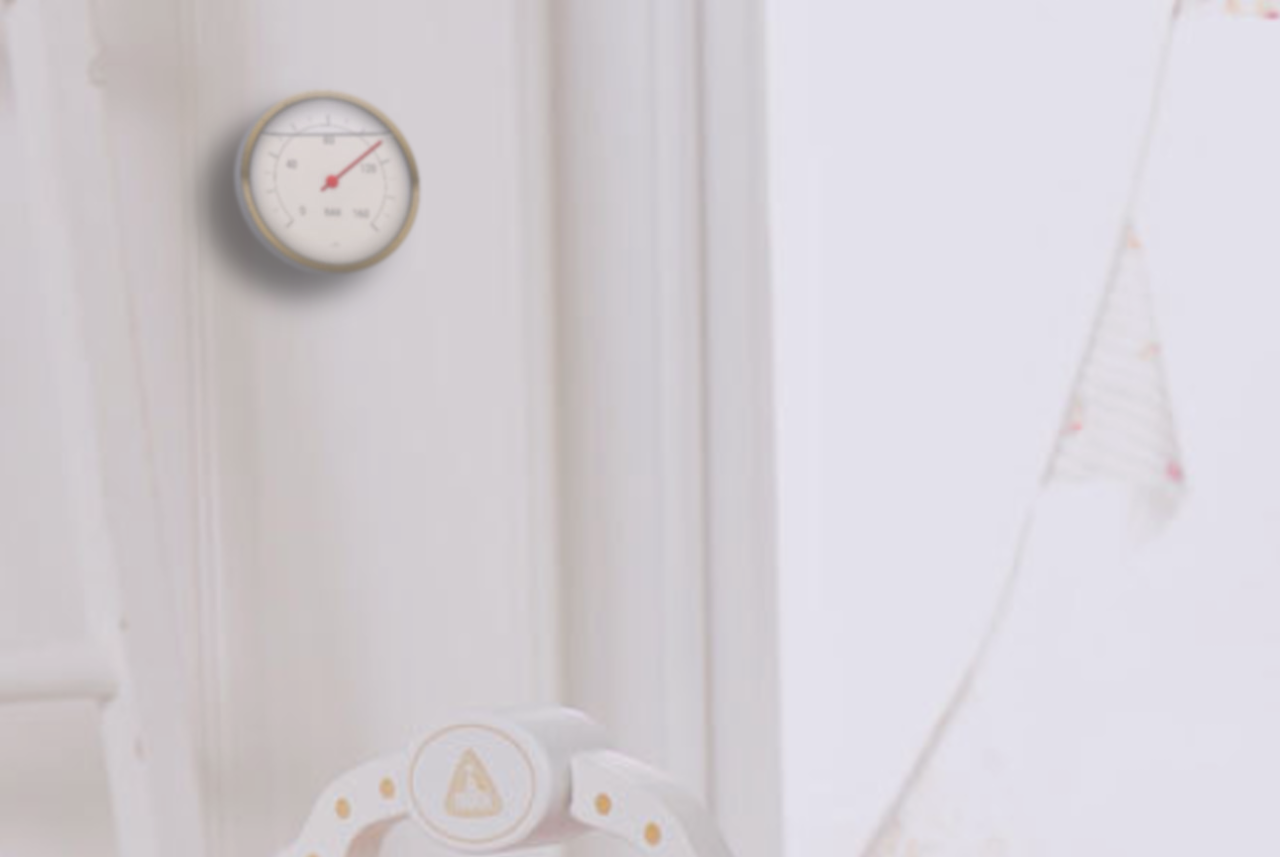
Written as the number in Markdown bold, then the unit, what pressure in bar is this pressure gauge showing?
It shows **110** bar
